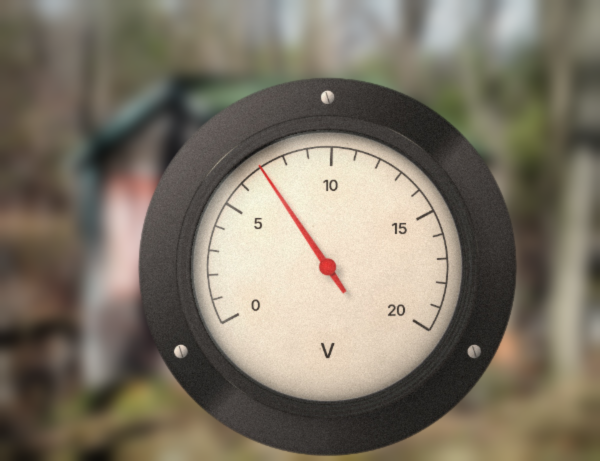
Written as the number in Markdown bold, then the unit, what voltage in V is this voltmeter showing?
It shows **7** V
